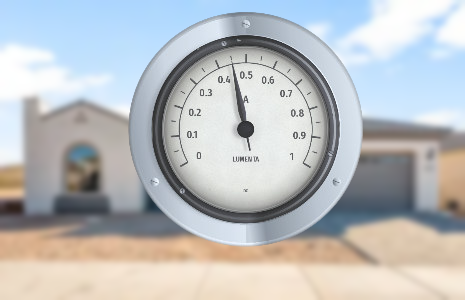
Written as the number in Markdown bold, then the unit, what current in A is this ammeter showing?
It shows **0.45** A
